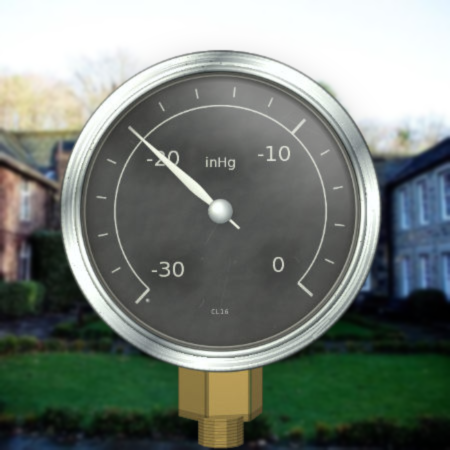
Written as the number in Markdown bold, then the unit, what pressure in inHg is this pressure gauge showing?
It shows **-20** inHg
